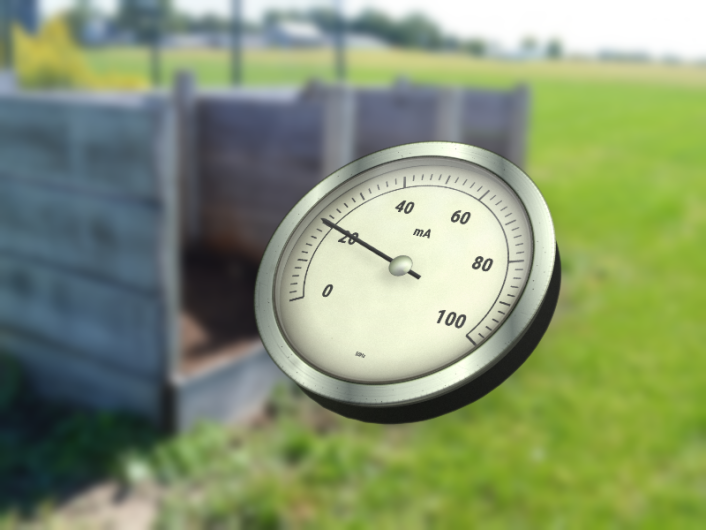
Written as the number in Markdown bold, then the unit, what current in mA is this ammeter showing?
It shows **20** mA
